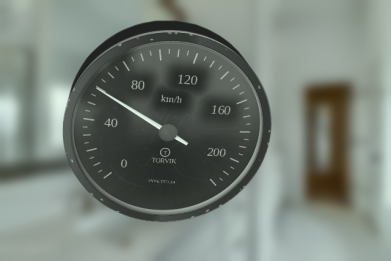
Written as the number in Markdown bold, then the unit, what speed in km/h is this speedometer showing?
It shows **60** km/h
